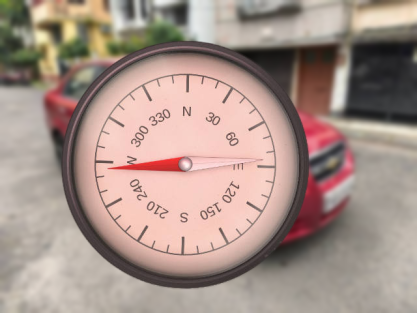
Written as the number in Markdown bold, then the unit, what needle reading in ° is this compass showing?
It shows **265** °
